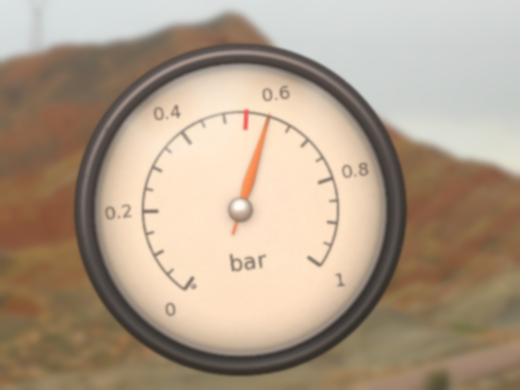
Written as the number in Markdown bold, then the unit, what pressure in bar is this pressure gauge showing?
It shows **0.6** bar
